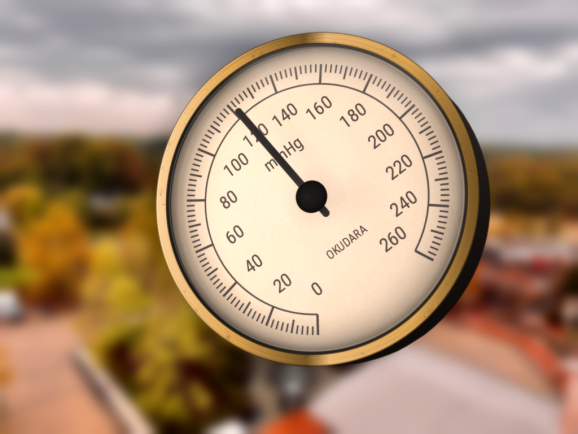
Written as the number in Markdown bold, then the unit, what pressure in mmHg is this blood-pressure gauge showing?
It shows **122** mmHg
